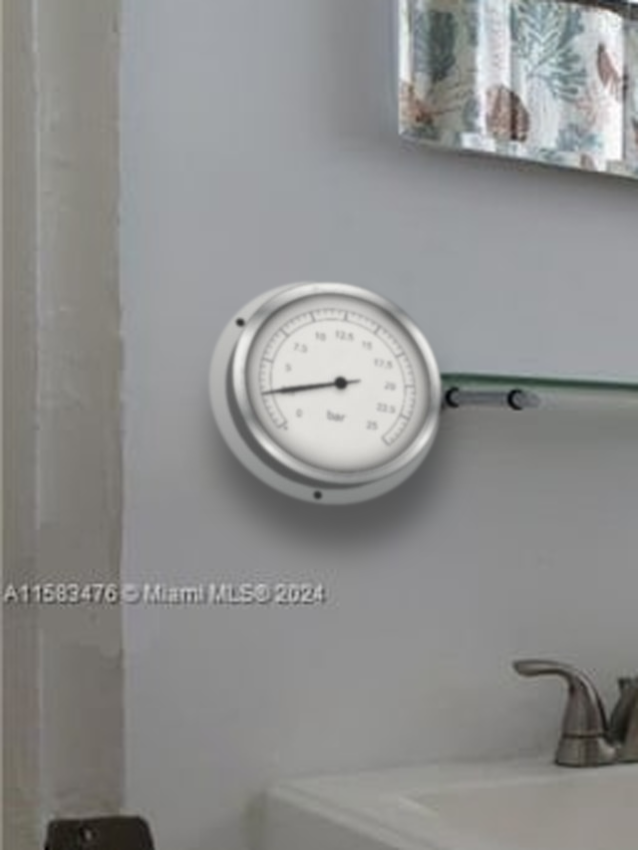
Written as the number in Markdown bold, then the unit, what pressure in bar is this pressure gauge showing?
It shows **2.5** bar
